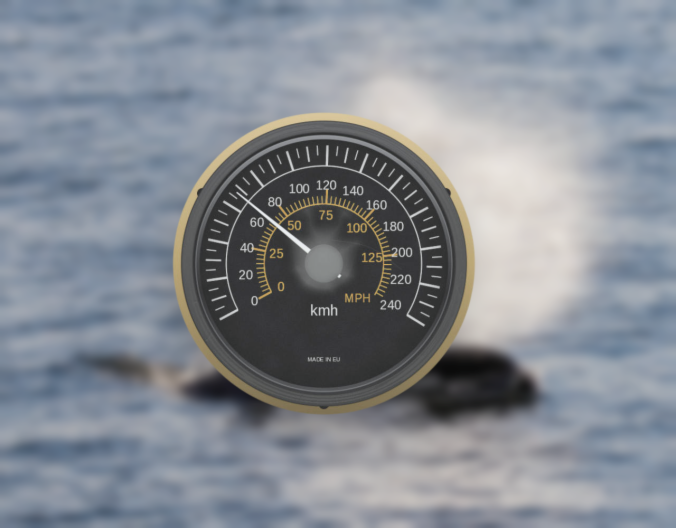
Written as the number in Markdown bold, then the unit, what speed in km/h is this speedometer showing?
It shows **67.5** km/h
